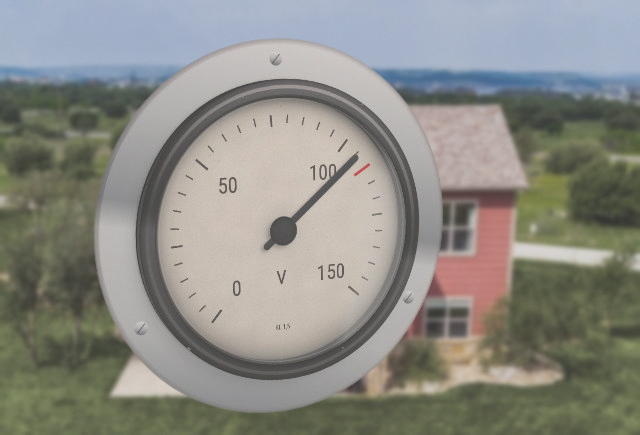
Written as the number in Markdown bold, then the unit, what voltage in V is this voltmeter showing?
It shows **105** V
